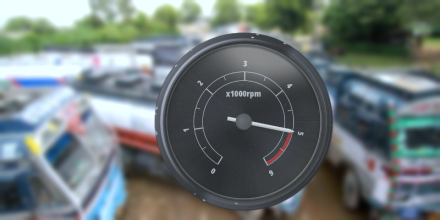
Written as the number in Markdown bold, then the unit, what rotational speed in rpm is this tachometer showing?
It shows **5000** rpm
